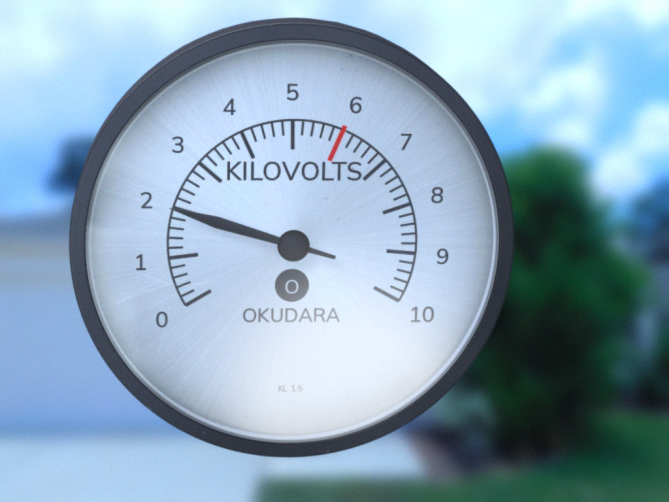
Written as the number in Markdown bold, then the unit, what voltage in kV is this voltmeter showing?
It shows **2** kV
